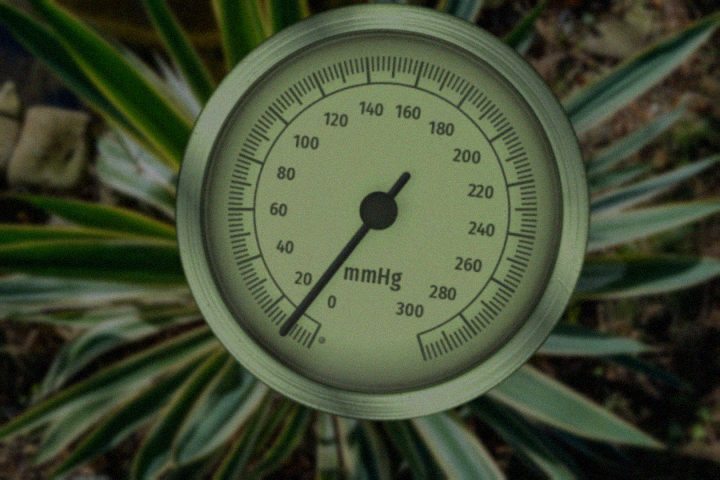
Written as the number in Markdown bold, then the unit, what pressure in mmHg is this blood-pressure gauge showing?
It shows **10** mmHg
